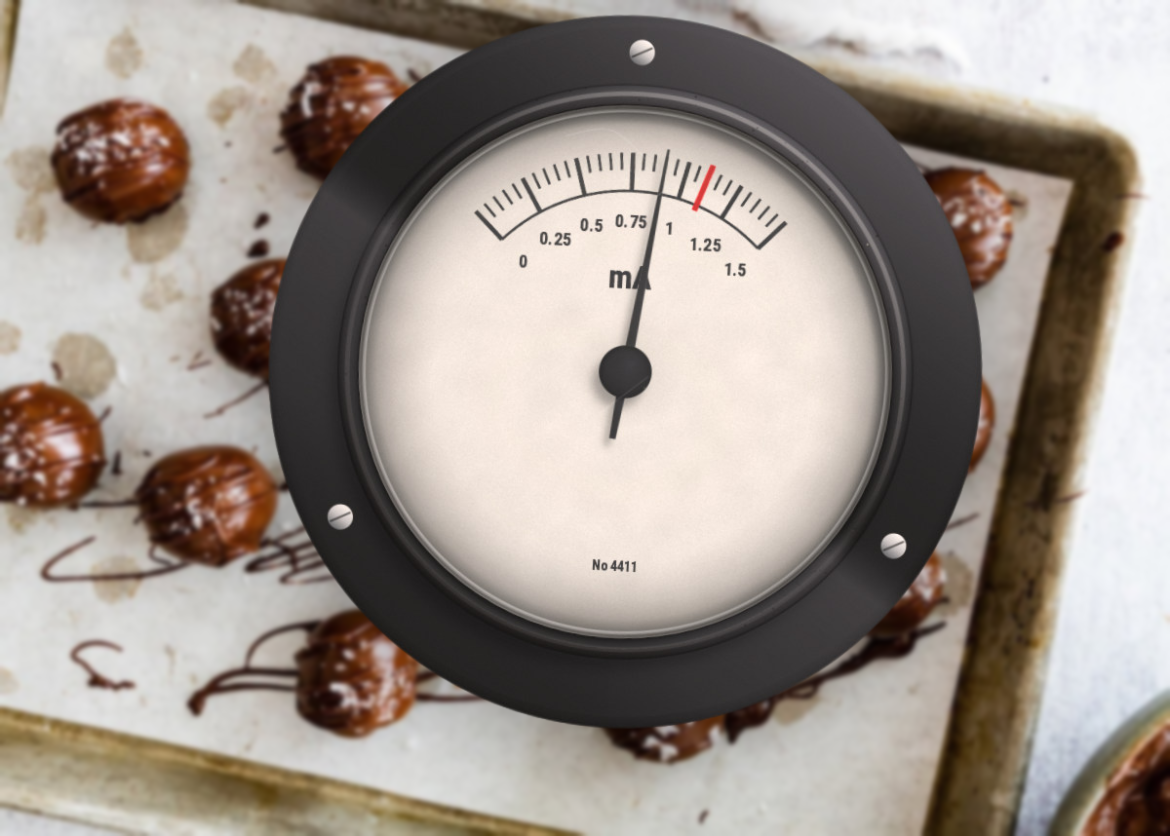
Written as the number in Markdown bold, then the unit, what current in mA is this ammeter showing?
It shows **0.9** mA
